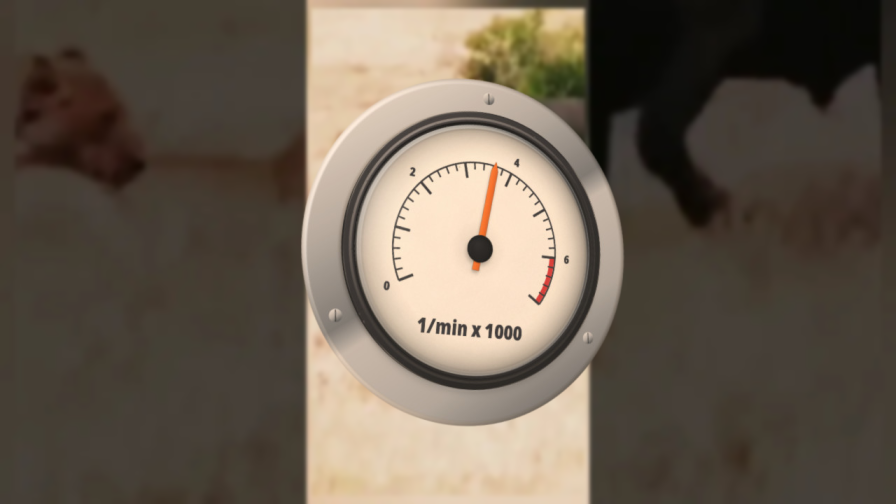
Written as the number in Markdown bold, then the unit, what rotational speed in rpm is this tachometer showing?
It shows **3600** rpm
